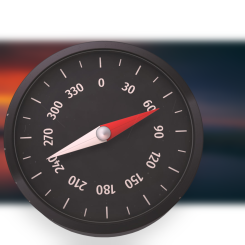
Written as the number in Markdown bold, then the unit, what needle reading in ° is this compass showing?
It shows **67.5** °
